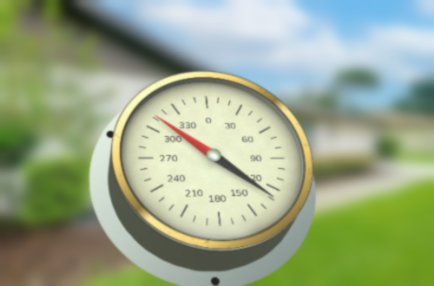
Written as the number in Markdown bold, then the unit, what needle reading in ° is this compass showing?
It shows **310** °
